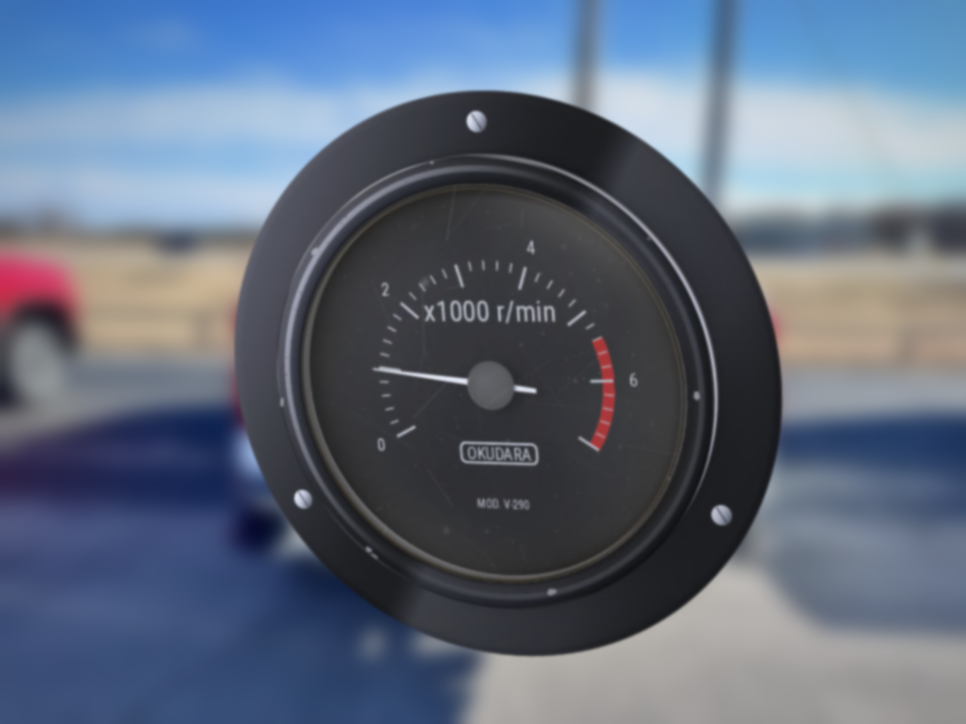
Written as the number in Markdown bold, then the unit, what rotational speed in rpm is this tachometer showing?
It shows **1000** rpm
